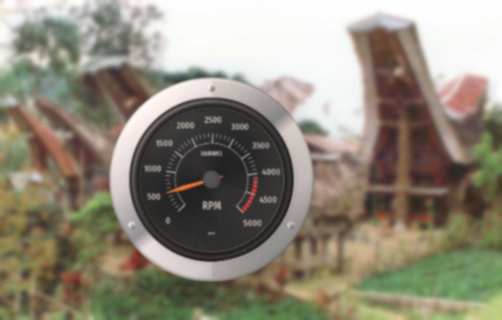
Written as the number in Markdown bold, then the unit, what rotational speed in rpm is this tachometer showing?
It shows **500** rpm
